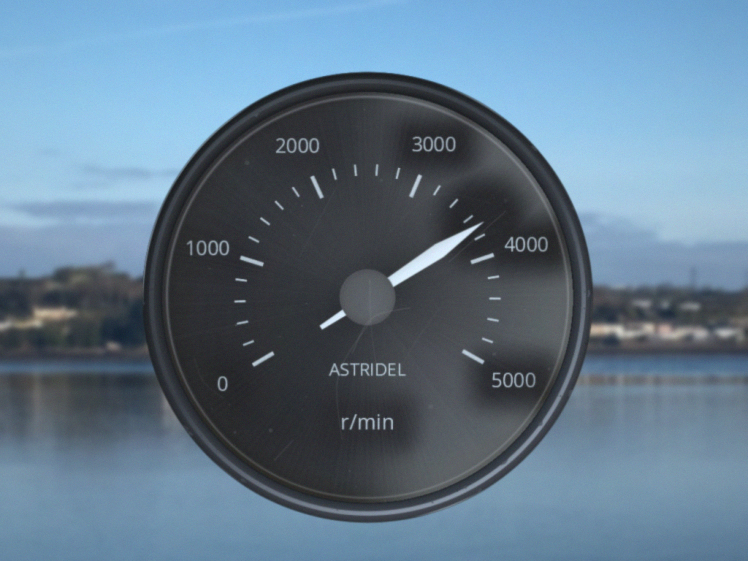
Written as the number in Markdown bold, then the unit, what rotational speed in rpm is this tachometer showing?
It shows **3700** rpm
